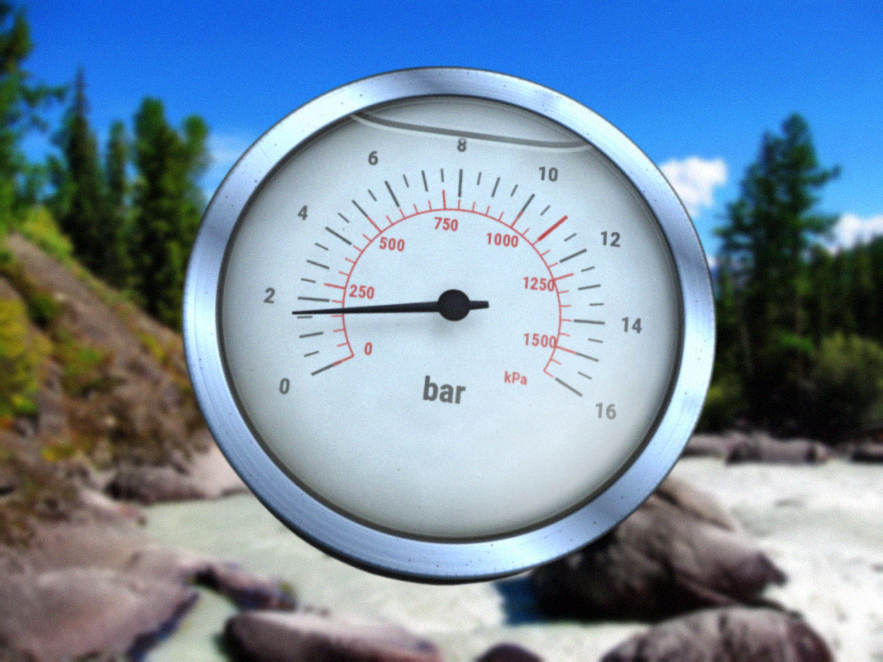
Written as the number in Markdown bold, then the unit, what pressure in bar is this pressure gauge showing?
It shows **1.5** bar
